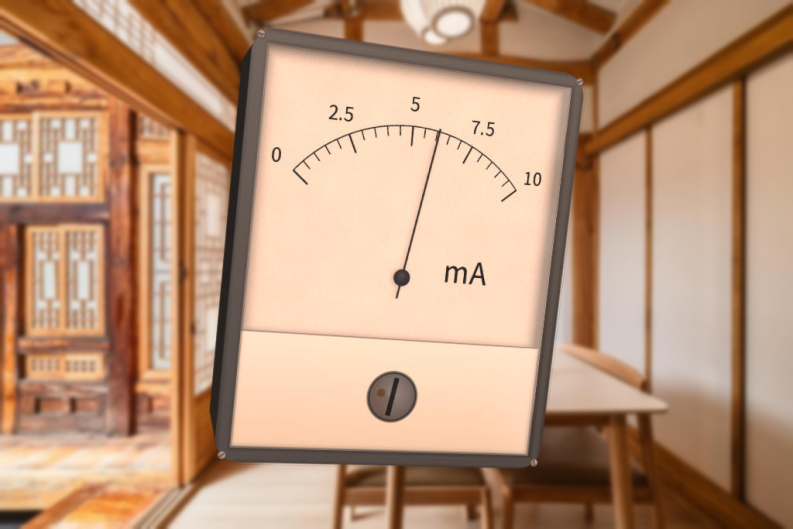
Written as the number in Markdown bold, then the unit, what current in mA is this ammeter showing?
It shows **6** mA
